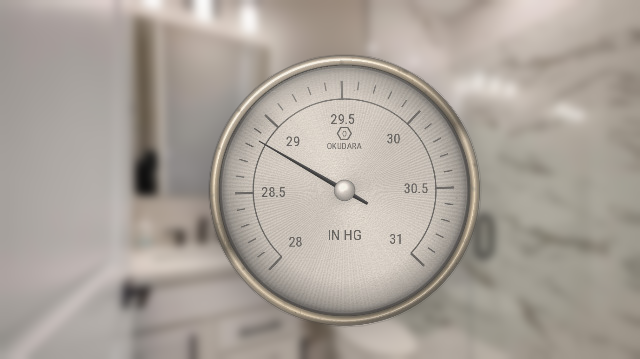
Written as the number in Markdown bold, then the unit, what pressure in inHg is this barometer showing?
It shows **28.85** inHg
